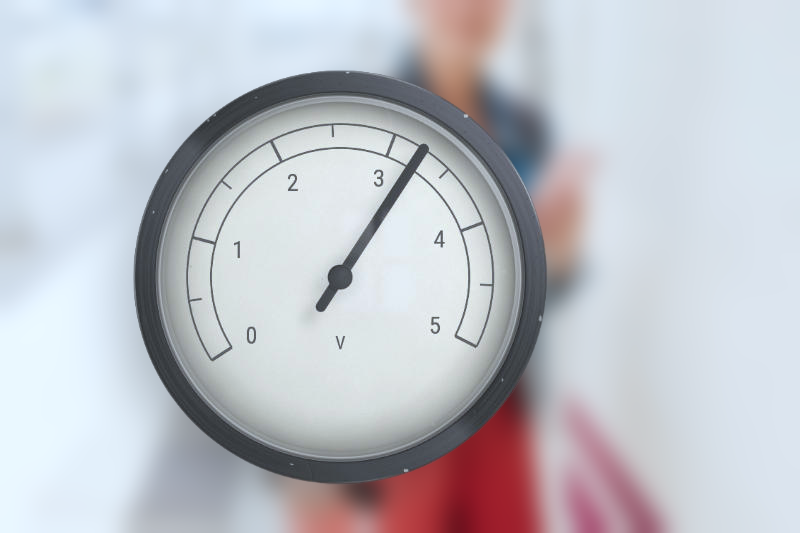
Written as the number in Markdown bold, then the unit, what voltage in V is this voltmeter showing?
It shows **3.25** V
